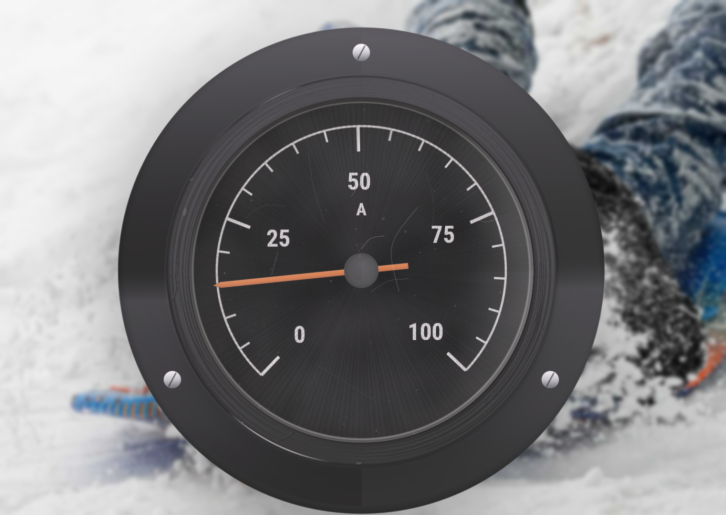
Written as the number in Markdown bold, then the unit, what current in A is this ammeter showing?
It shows **15** A
